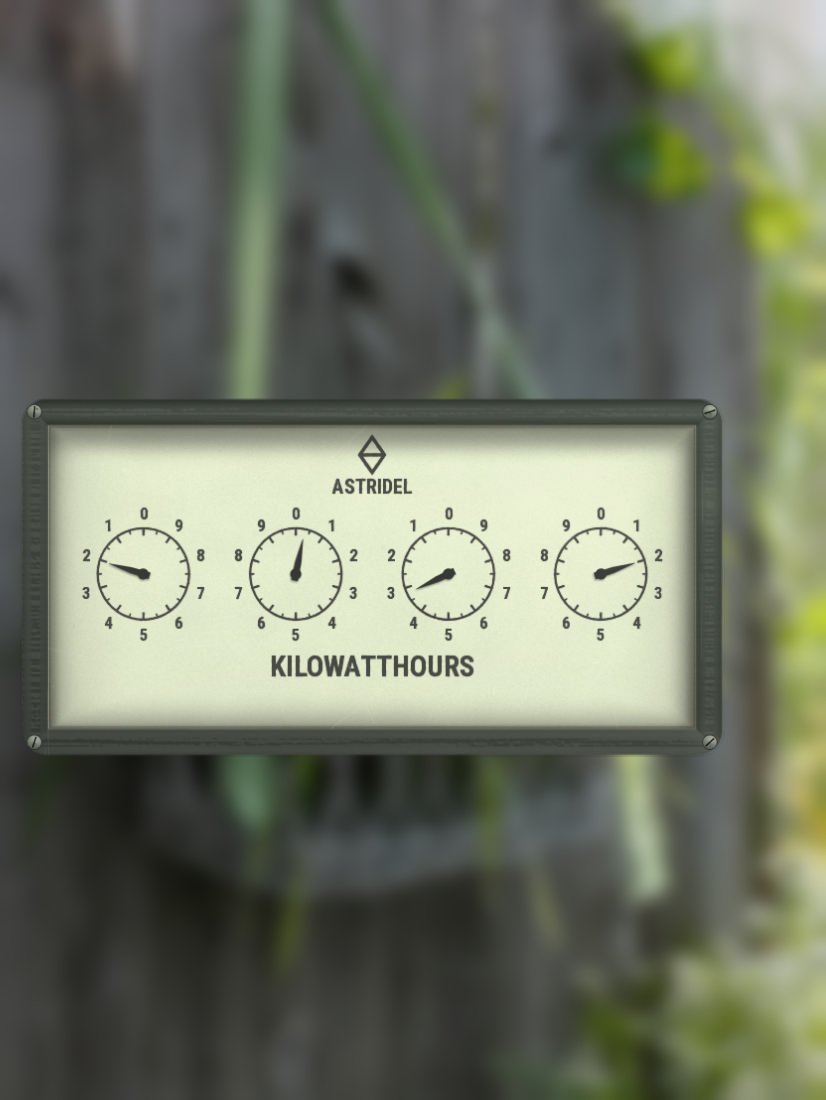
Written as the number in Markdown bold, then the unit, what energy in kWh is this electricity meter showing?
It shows **2032** kWh
